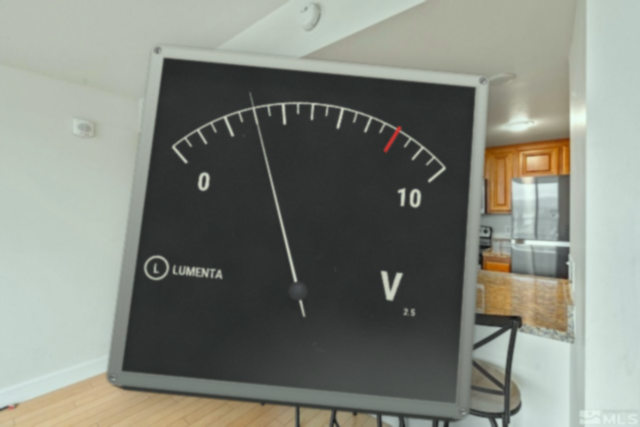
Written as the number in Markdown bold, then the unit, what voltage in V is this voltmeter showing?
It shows **3** V
